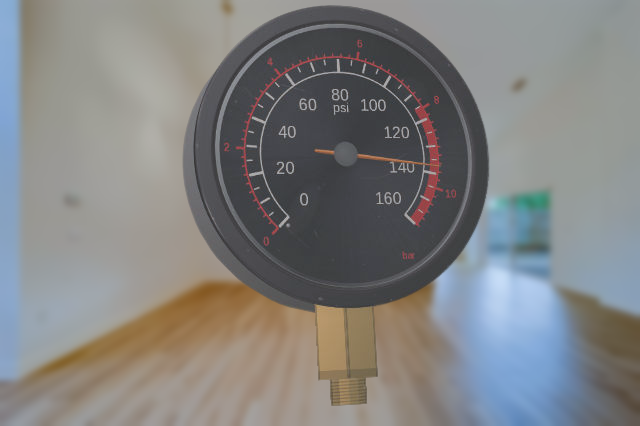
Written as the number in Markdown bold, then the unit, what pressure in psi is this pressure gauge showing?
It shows **137.5** psi
